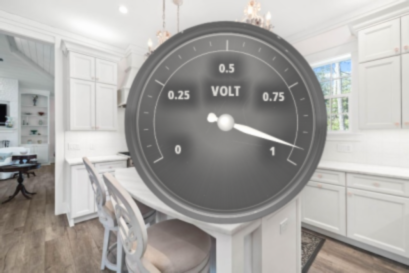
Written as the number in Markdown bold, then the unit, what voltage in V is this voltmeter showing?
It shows **0.95** V
